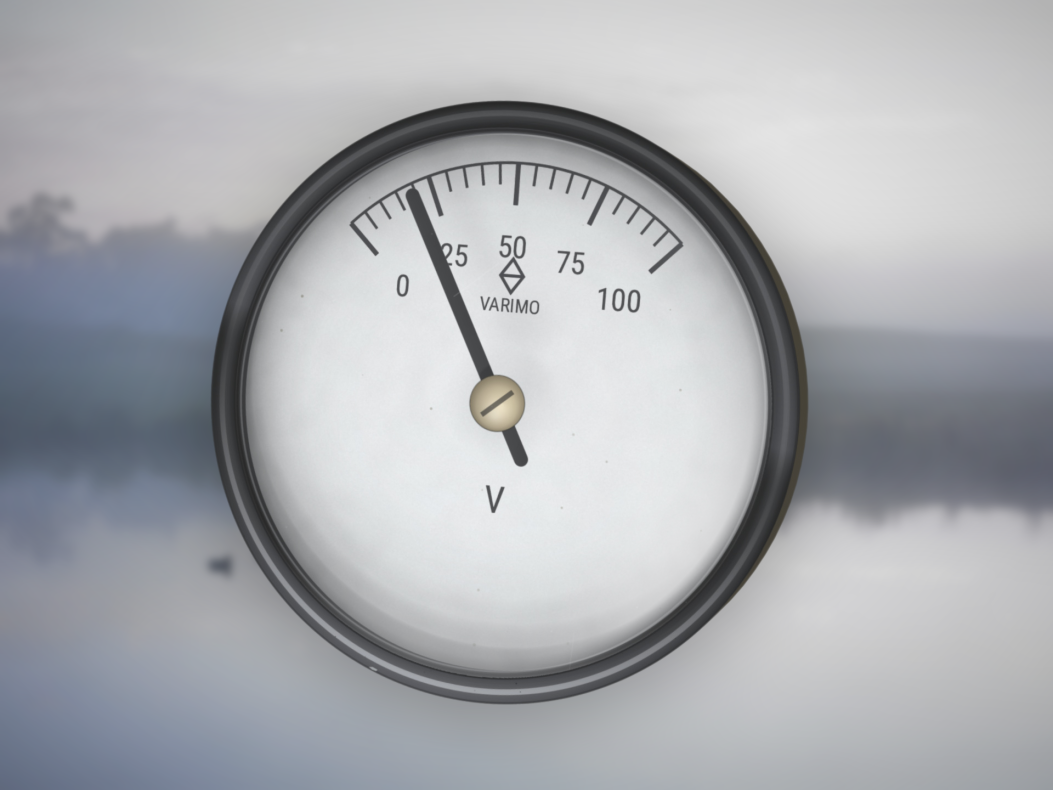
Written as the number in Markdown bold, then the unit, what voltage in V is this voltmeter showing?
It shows **20** V
